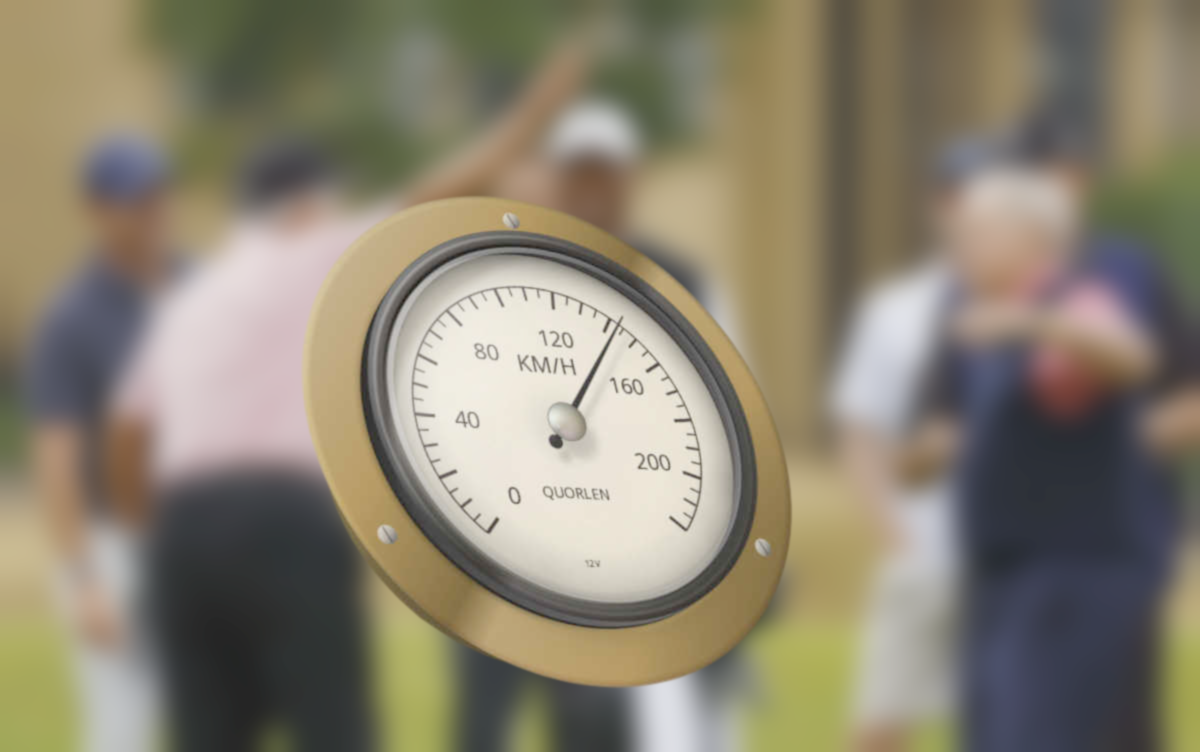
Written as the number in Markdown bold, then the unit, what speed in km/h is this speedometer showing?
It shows **142.5** km/h
